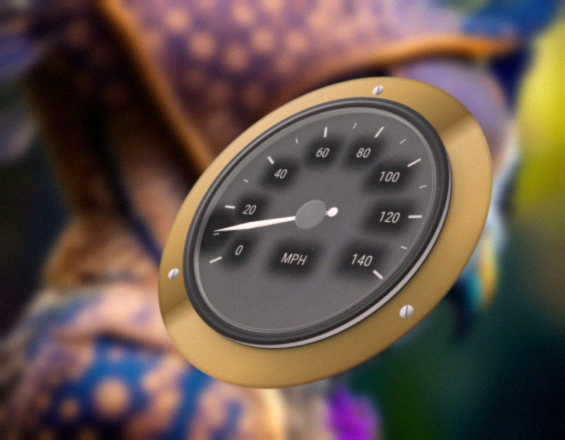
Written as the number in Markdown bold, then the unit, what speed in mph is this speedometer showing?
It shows **10** mph
